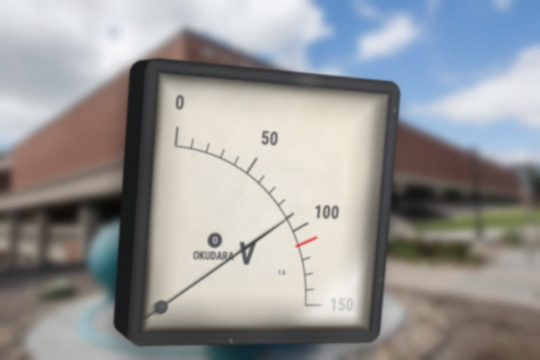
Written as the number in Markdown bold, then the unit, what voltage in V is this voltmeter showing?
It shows **90** V
